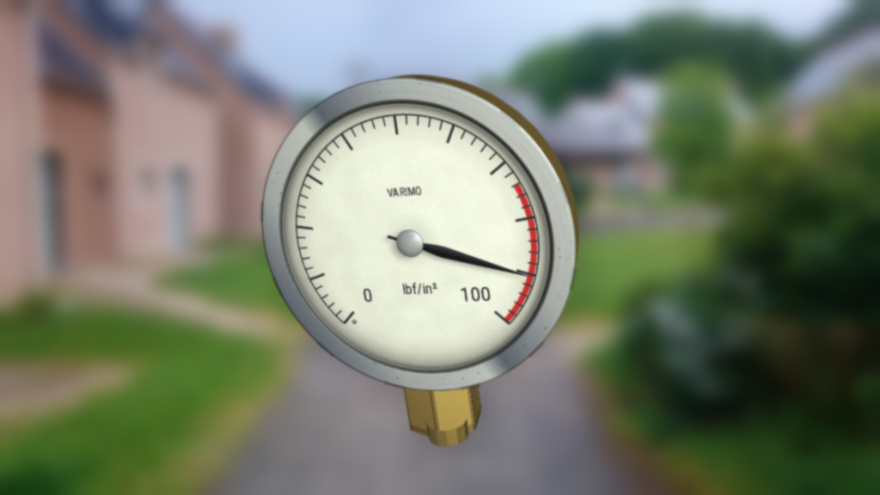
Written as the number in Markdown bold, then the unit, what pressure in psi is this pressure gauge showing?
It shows **90** psi
